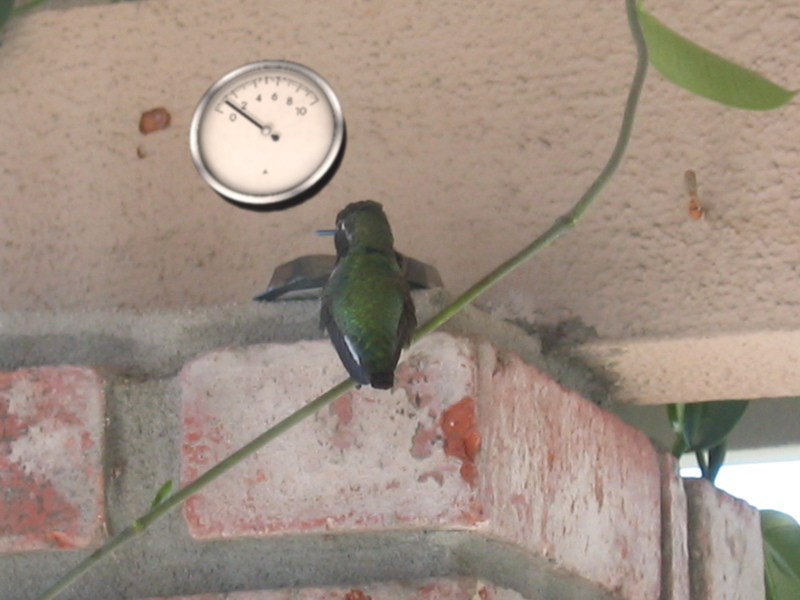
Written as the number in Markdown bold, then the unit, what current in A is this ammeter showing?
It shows **1** A
